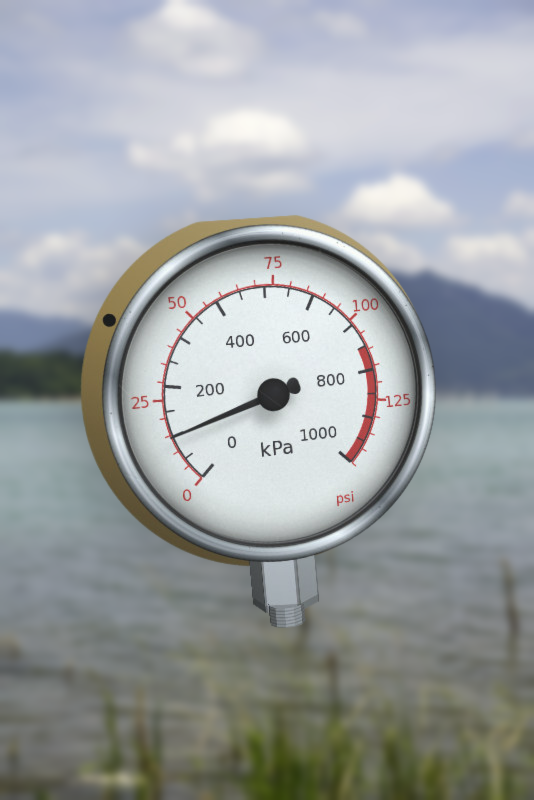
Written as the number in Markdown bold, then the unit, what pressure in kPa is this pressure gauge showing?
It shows **100** kPa
